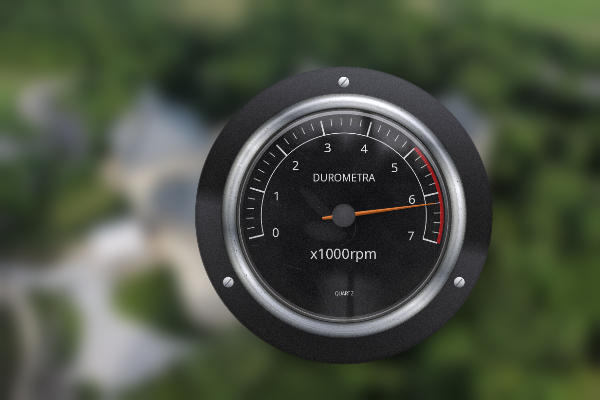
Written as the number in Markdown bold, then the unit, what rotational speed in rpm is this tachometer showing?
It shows **6200** rpm
